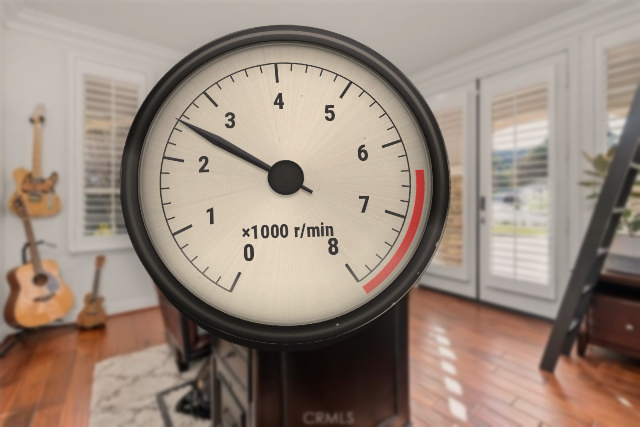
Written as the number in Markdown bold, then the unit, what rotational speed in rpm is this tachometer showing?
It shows **2500** rpm
